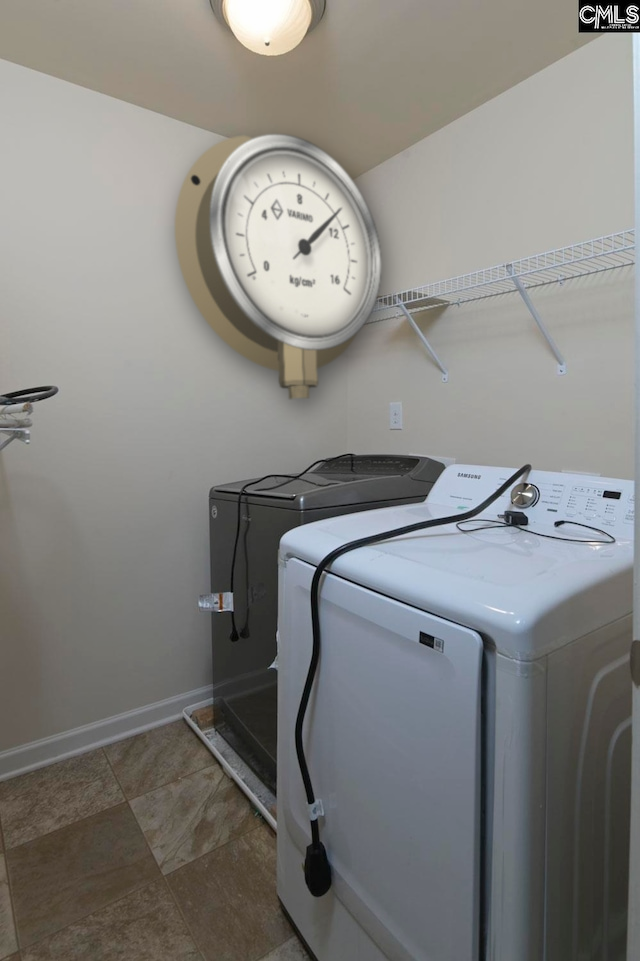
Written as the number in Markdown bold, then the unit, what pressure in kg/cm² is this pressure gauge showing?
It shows **11** kg/cm²
